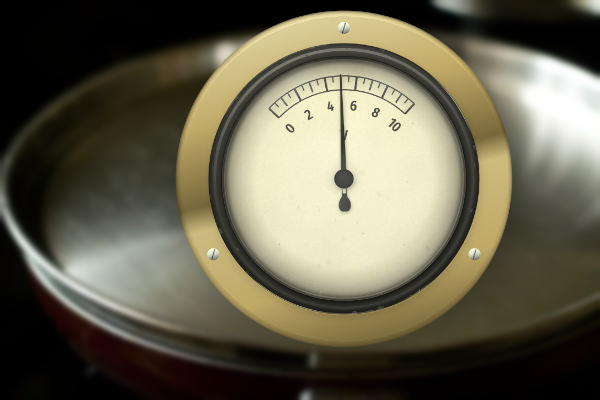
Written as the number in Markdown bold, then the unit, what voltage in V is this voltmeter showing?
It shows **5** V
